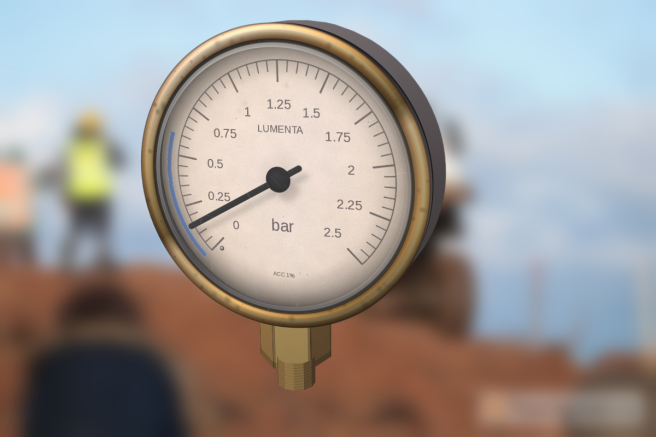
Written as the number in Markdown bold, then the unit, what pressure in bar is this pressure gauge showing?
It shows **0.15** bar
